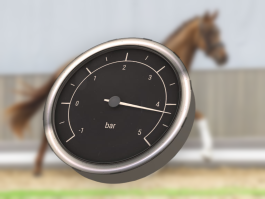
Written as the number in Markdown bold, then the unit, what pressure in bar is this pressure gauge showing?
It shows **4.25** bar
